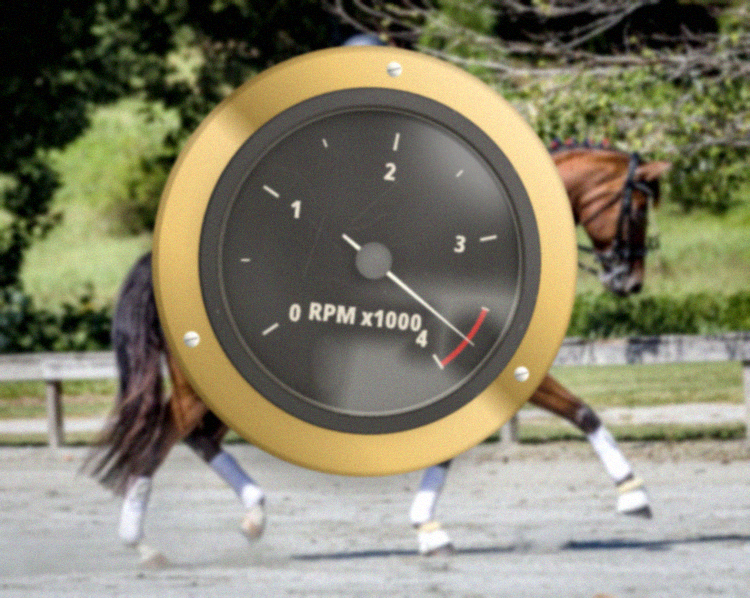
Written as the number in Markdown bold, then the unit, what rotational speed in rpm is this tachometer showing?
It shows **3750** rpm
